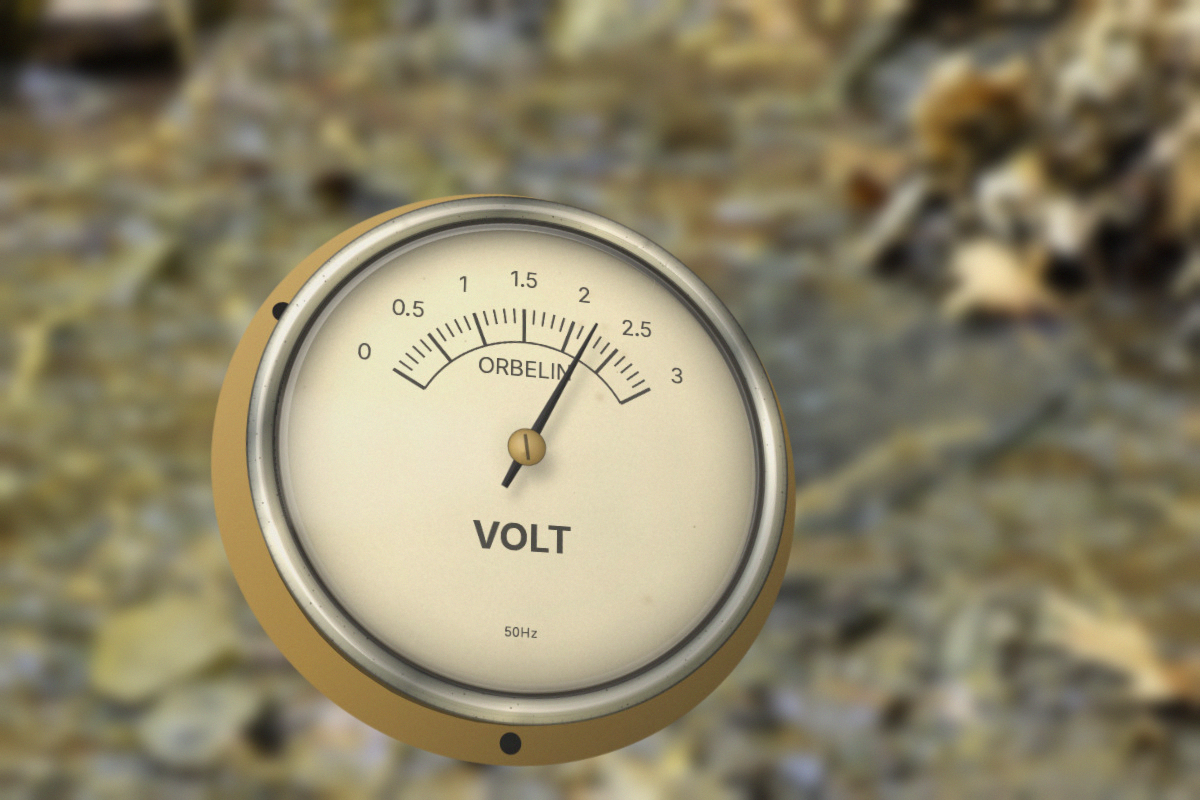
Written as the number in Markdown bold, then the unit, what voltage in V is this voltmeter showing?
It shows **2.2** V
